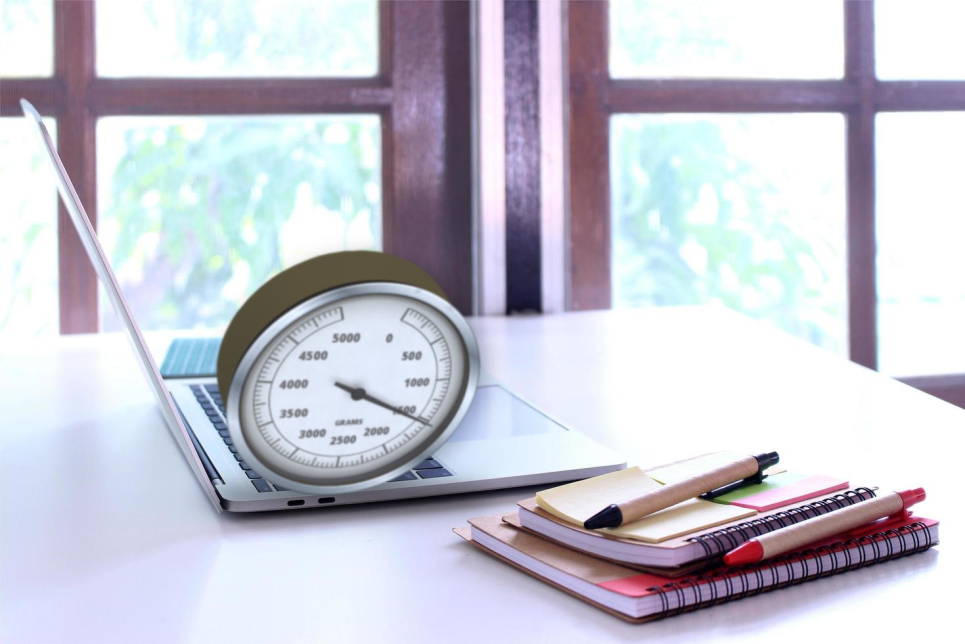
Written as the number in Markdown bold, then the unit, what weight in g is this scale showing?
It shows **1500** g
